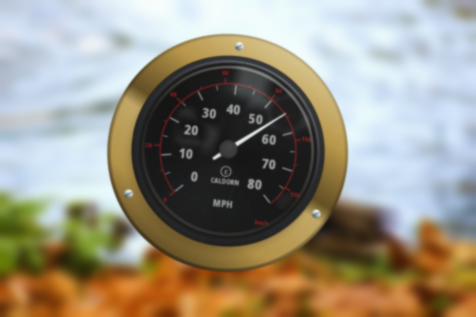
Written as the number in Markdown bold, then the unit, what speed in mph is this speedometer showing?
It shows **55** mph
